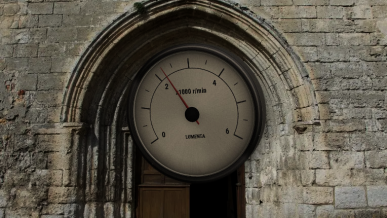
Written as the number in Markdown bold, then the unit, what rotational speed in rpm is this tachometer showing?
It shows **2250** rpm
